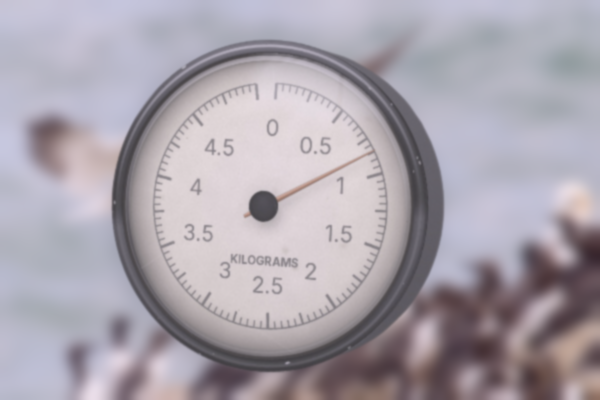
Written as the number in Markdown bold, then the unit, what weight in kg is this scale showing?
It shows **0.85** kg
